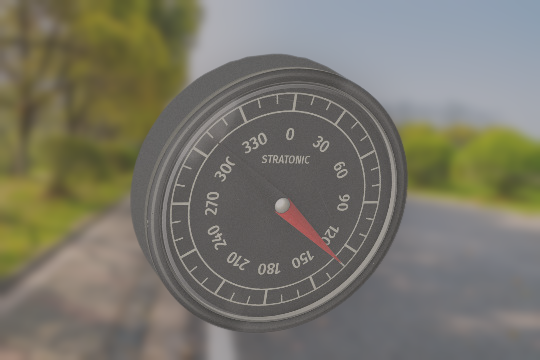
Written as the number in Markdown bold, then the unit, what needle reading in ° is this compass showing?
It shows **130** °
